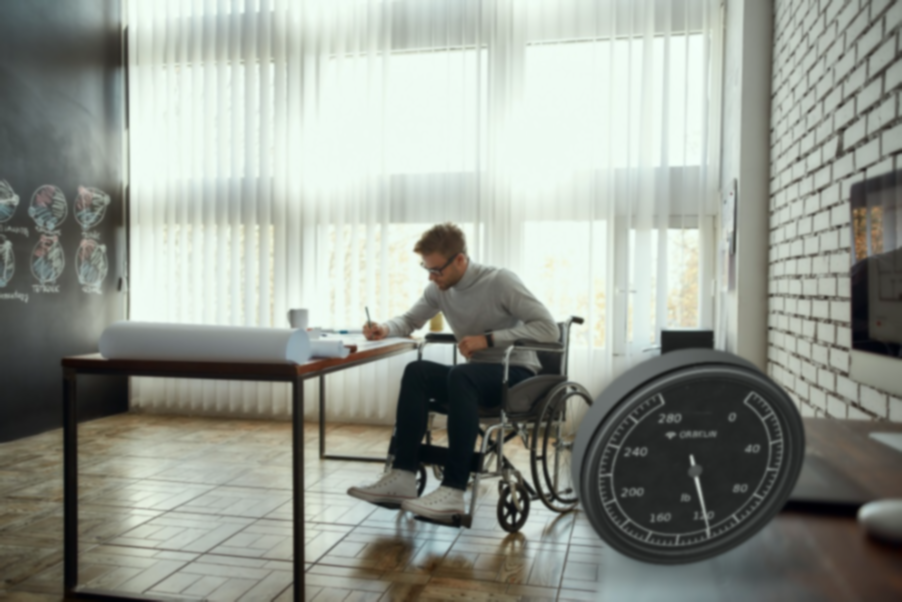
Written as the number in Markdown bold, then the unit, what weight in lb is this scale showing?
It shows **120** lb
